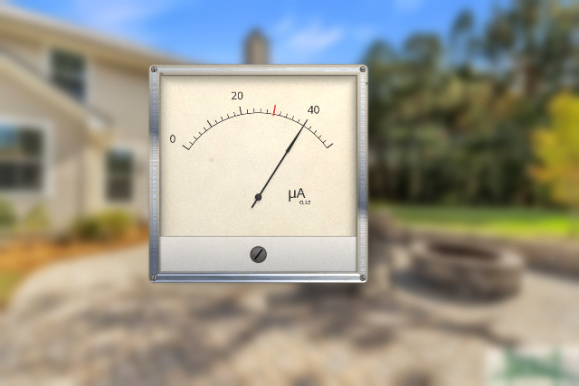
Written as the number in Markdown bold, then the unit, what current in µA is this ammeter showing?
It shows **40** µA
